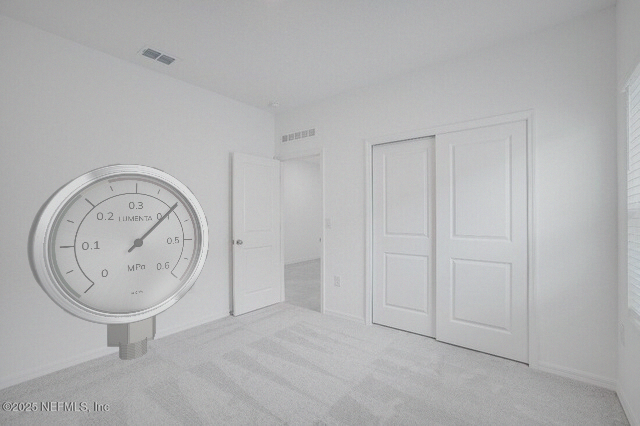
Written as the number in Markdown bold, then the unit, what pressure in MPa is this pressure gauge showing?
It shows **0.4** MPa
